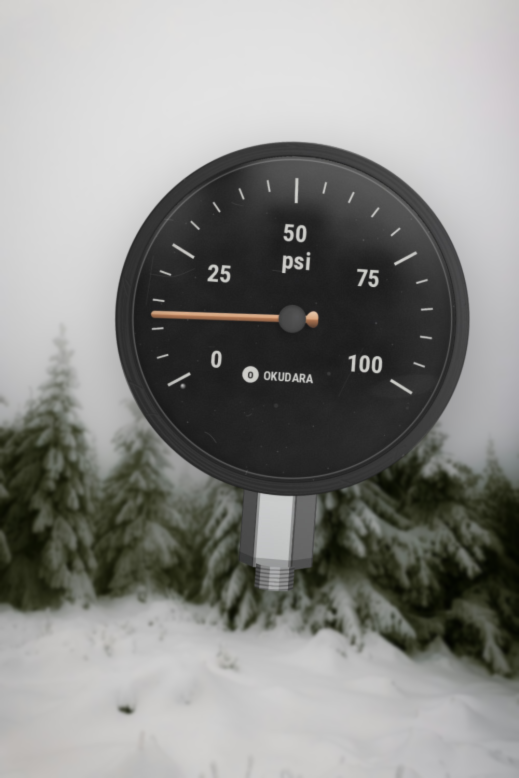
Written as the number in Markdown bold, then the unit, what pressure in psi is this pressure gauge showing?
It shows **12.5** psi
